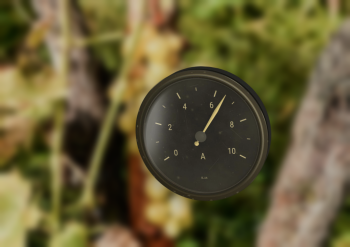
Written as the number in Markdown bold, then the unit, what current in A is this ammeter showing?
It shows **6.5** A
